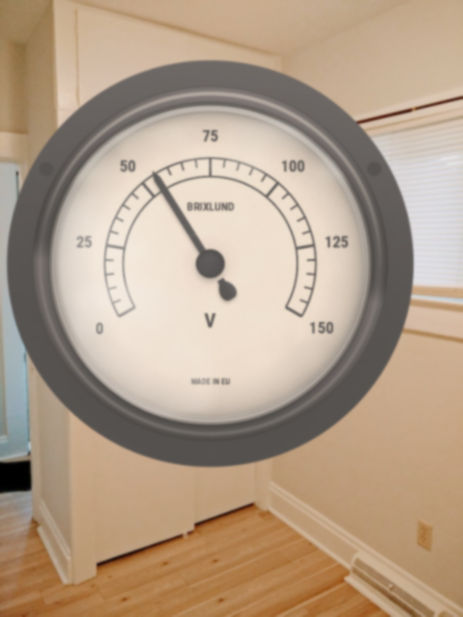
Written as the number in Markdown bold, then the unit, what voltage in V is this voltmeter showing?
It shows **55** V
